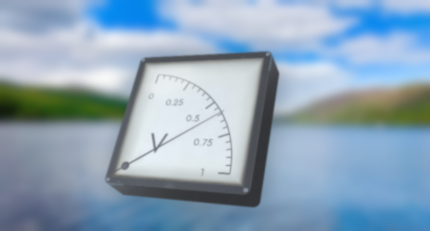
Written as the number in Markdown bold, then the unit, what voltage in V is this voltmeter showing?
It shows **0.6** V
